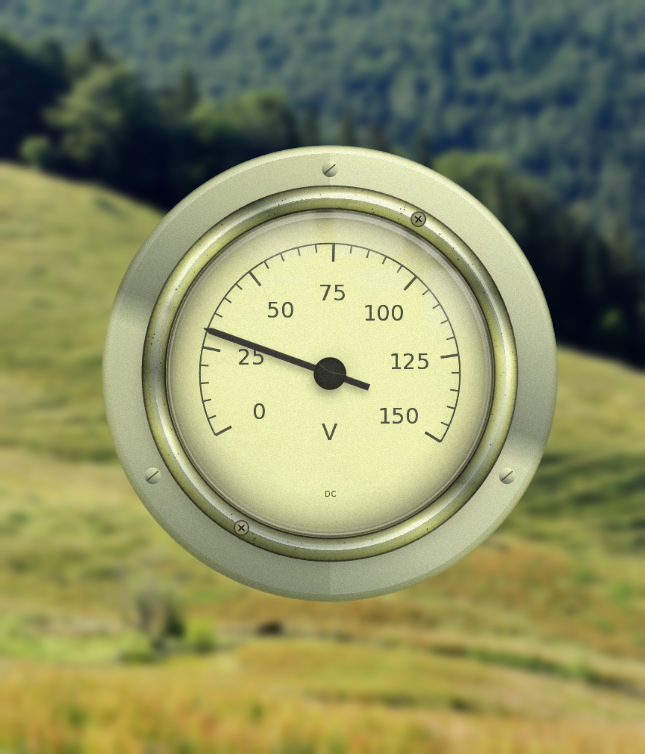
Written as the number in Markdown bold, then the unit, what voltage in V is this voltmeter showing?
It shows **30** V
